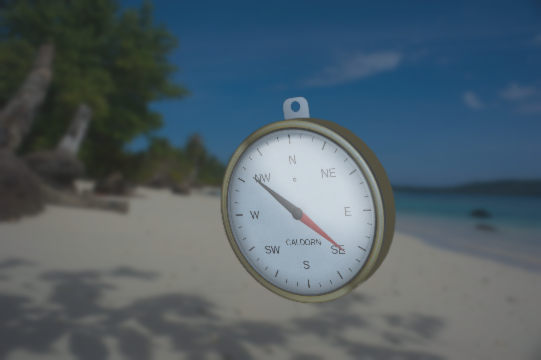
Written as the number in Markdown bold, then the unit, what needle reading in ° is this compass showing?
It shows **130** °
